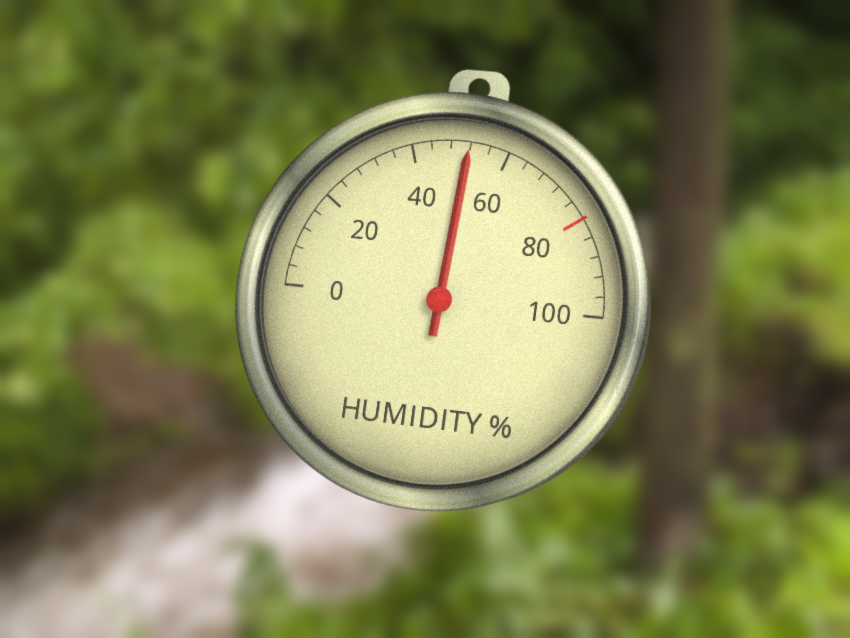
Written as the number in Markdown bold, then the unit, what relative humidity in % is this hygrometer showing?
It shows **52** %
